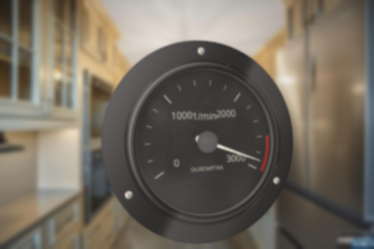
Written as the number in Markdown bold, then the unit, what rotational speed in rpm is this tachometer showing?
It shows **2900** rpm
